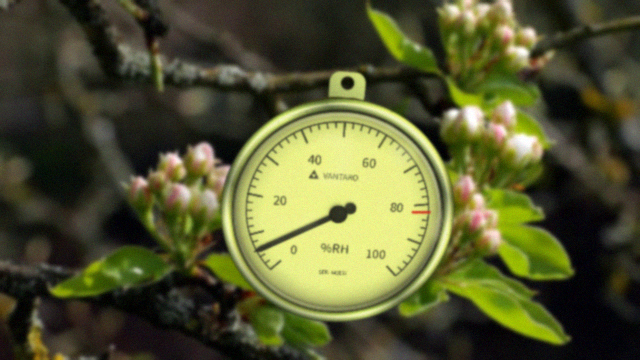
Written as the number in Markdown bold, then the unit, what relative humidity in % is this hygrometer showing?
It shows **6** %
